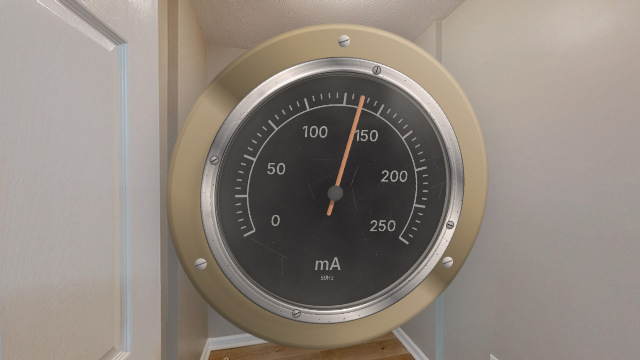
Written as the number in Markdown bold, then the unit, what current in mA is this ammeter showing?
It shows **135** mA
